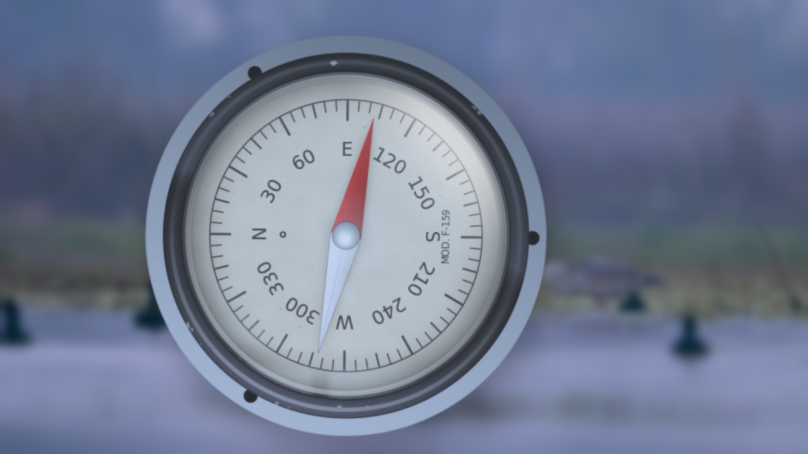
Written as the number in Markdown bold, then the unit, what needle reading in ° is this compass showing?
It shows **102.5** °
